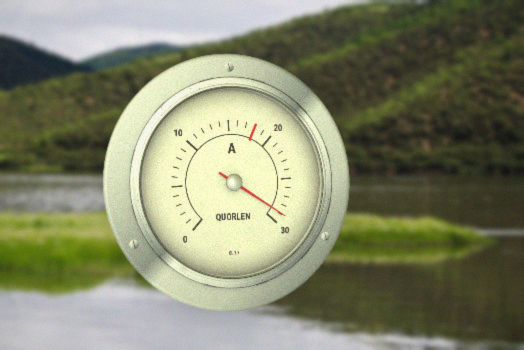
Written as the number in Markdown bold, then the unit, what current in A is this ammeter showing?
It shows **29** A
